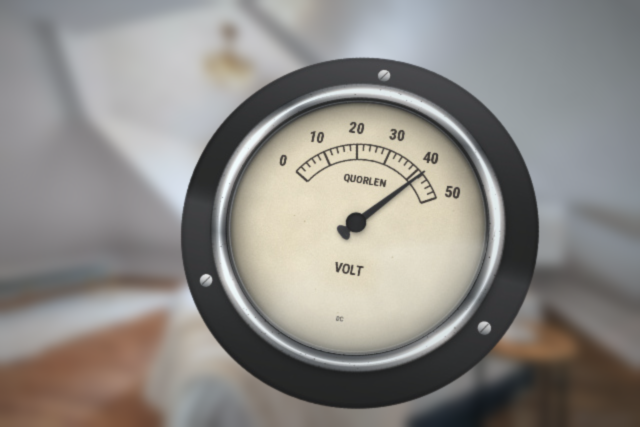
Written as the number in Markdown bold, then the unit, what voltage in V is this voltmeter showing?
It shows **42** V
